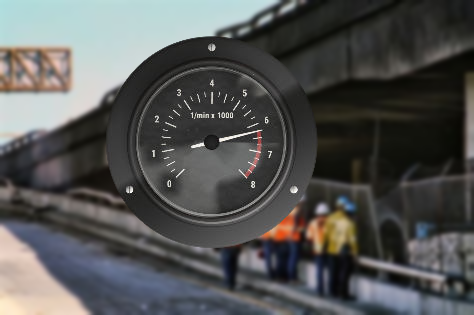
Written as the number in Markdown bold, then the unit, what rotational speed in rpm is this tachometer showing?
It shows **6250** rpm
